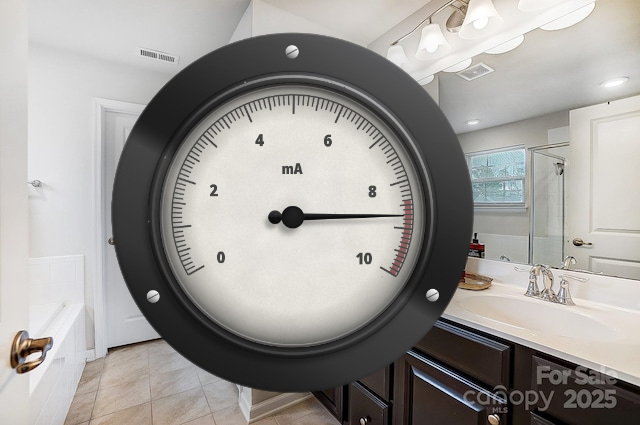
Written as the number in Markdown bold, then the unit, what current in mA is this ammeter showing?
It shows **8.7** mA
